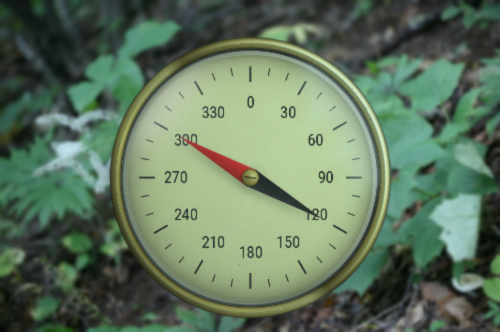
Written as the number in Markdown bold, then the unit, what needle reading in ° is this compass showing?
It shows **300** °
